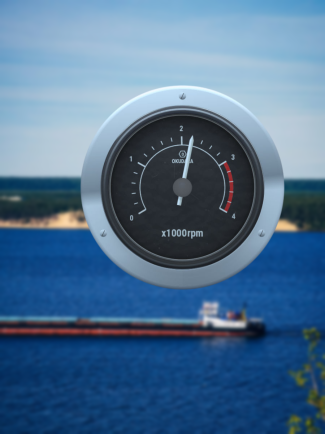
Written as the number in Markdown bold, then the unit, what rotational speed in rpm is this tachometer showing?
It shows **2200** rpm
